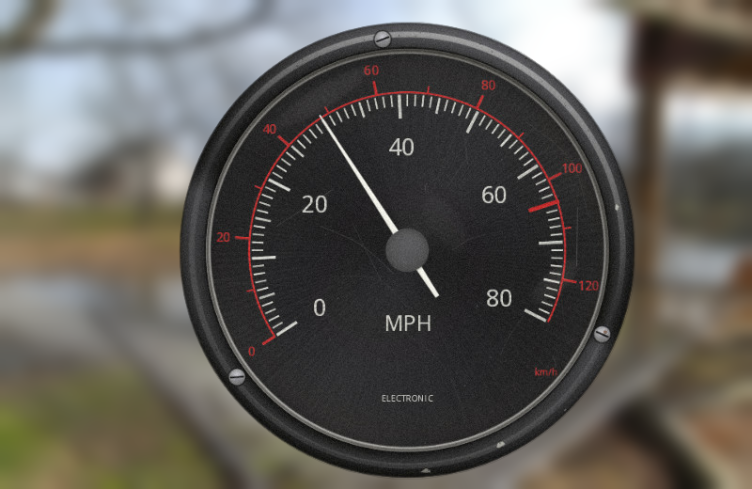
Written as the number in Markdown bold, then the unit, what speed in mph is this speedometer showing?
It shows **30** mph
